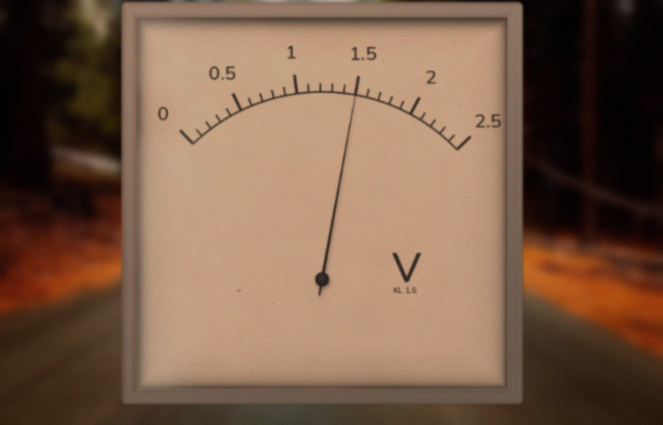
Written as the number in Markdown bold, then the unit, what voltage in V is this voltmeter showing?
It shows **1.5** V
